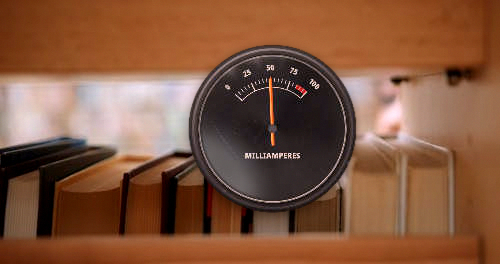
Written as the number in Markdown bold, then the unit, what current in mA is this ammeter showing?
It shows **50** mA
